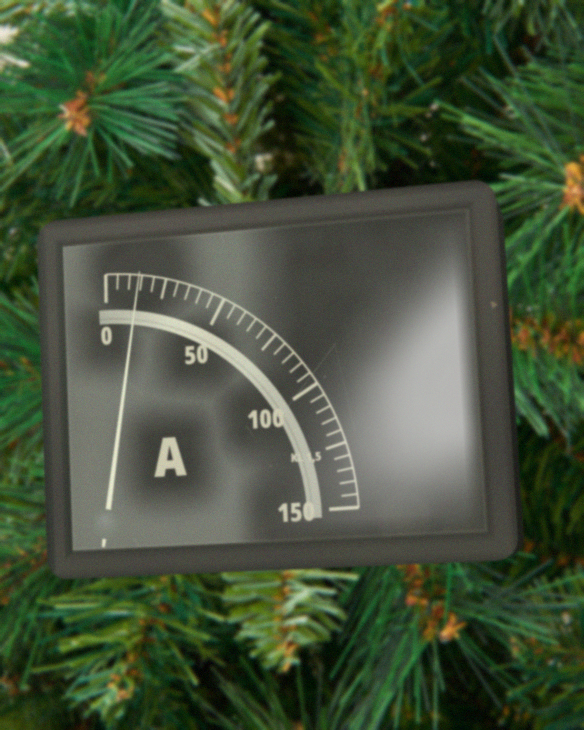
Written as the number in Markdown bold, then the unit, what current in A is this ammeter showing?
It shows **15** A
